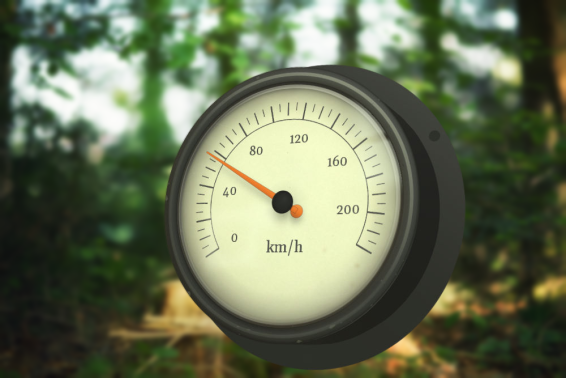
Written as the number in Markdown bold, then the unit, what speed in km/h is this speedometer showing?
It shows **57.5** km/h
